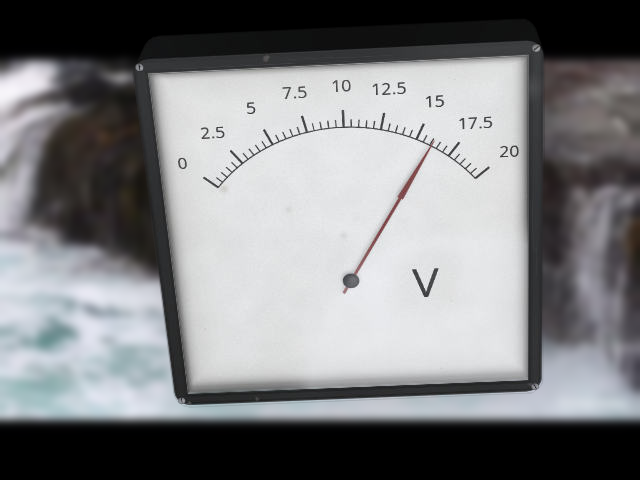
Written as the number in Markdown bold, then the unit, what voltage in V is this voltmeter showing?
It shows **16** V
